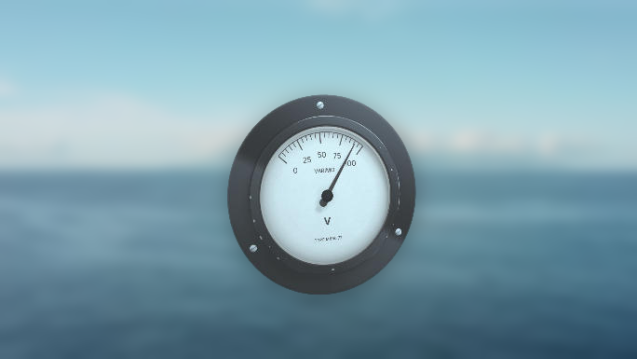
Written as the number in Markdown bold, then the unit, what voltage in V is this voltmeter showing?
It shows **90** V
